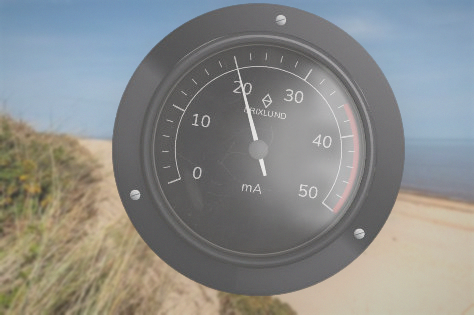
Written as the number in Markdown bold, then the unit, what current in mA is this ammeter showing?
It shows **20** mA
